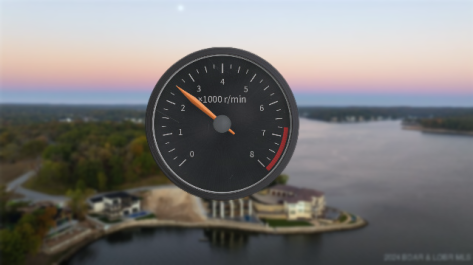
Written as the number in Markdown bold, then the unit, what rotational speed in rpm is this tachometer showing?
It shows **2500** rpm
